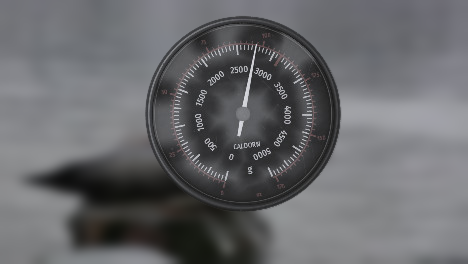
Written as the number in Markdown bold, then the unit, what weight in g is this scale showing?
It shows **2750** g
